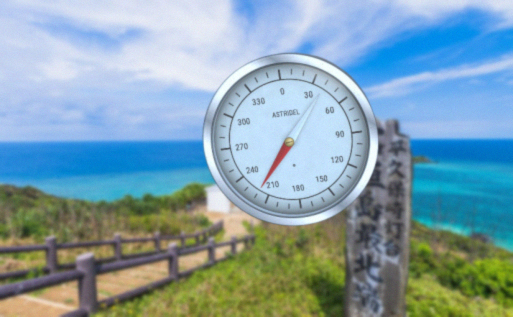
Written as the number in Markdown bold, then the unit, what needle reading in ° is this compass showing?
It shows **220** °
